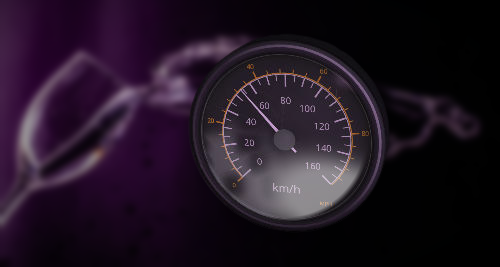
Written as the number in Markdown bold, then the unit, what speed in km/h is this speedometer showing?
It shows **55** km/h
